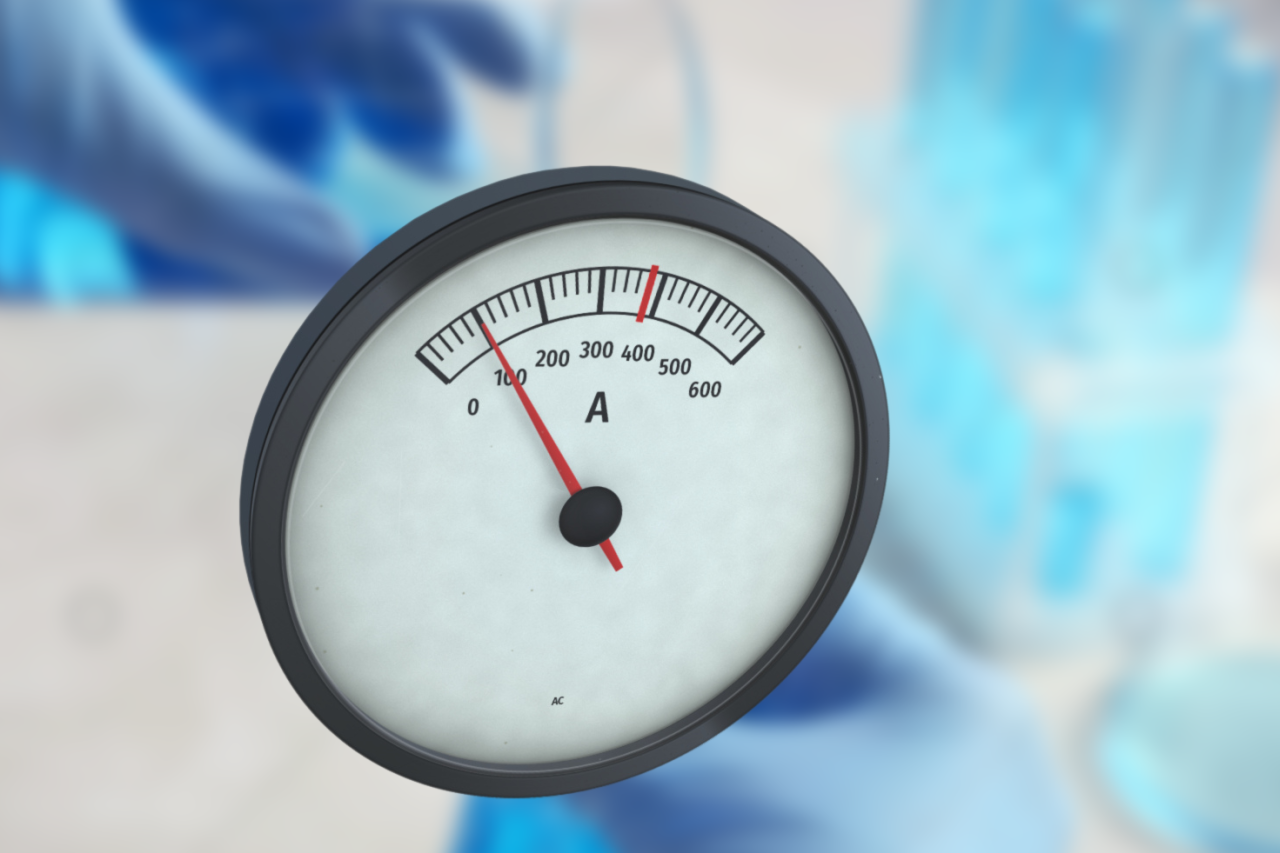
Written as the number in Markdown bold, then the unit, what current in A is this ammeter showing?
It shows **100** A
